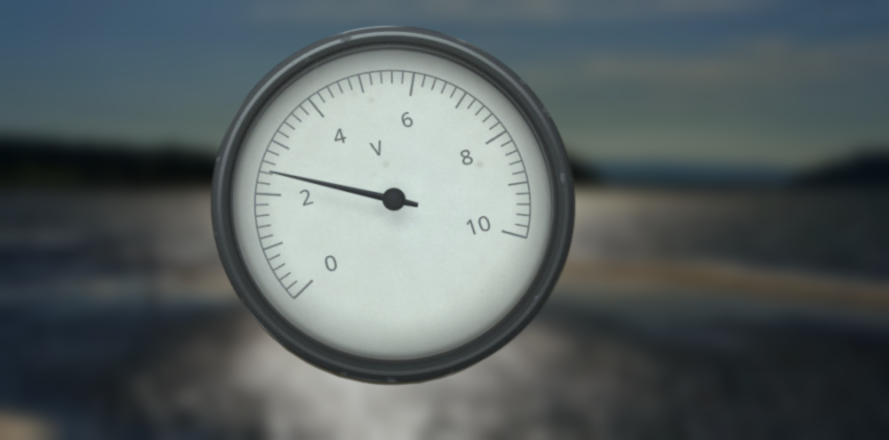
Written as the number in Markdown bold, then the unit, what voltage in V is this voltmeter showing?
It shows **2.4** V
